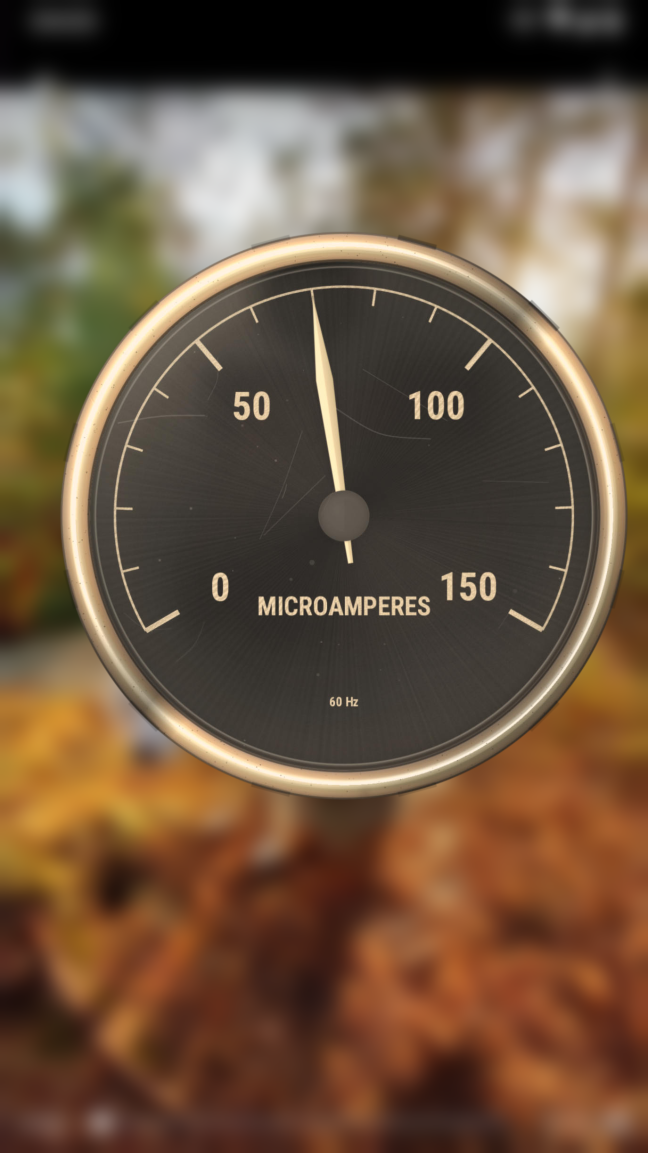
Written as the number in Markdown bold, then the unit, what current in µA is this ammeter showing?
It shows **70** µA
